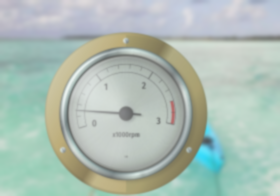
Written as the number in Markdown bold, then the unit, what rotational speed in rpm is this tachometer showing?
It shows **300** rpm
